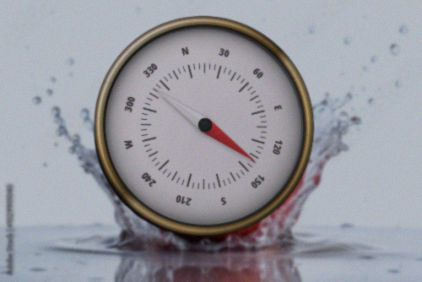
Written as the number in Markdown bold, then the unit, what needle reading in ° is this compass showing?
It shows **140** °
